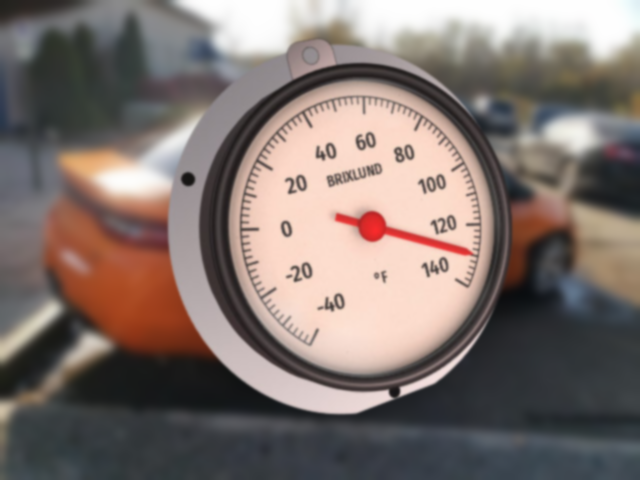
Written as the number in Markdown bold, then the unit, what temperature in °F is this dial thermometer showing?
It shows **130** °F
